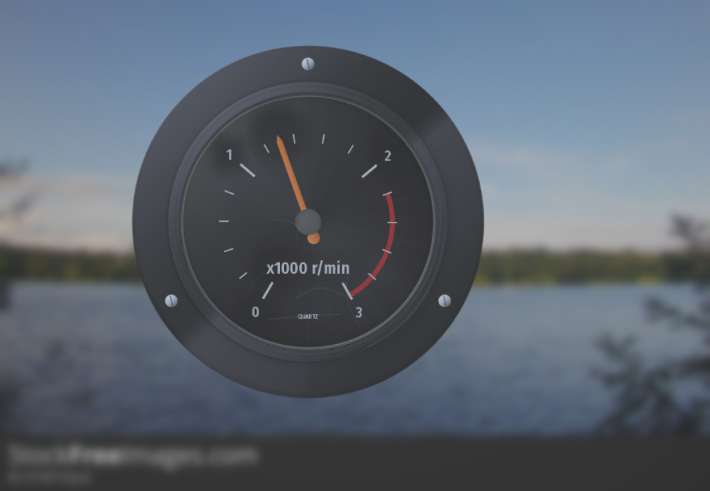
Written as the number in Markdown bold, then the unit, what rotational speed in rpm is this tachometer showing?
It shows **1300** rpm
